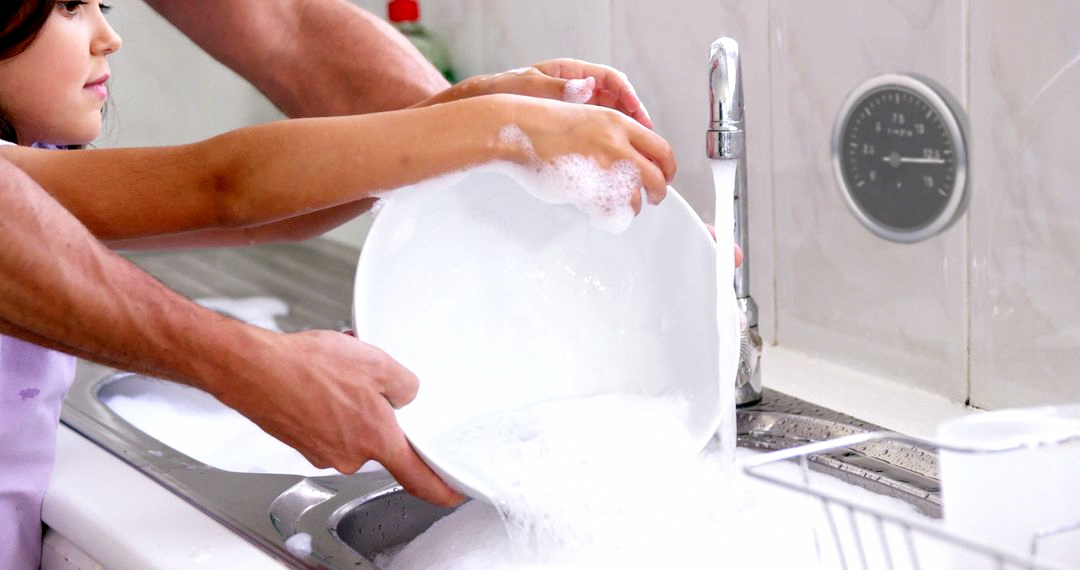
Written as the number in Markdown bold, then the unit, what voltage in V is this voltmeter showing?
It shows **13** V
